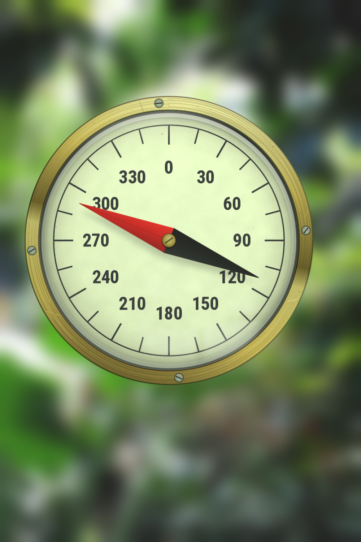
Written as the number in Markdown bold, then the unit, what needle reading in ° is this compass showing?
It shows **292.5** °
